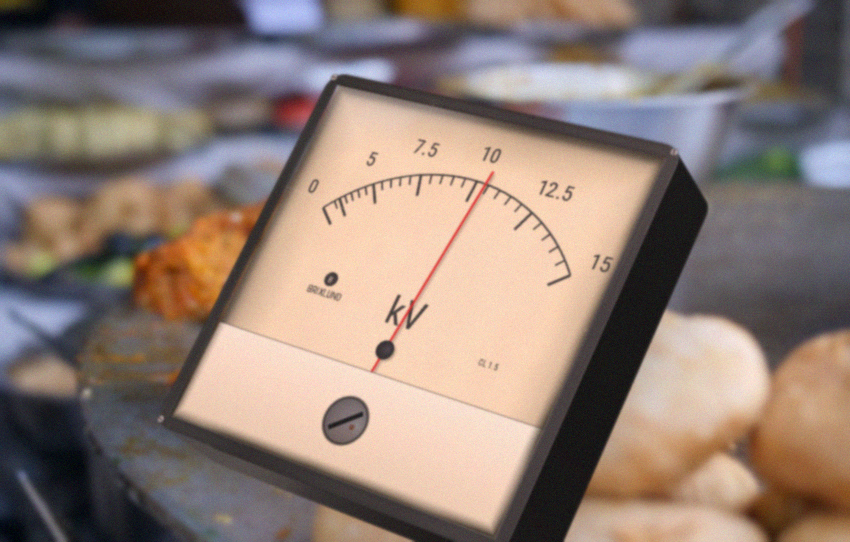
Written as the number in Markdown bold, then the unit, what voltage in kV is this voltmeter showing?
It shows **10.5** kV
